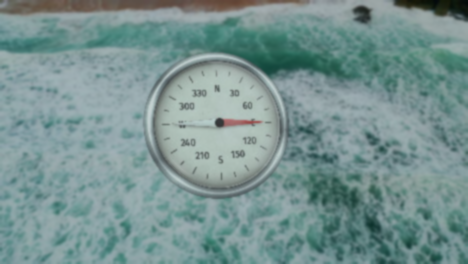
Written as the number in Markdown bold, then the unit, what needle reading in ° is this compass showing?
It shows **90** °
